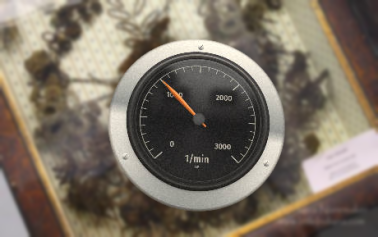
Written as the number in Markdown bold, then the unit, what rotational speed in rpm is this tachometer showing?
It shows **1000** rpm
